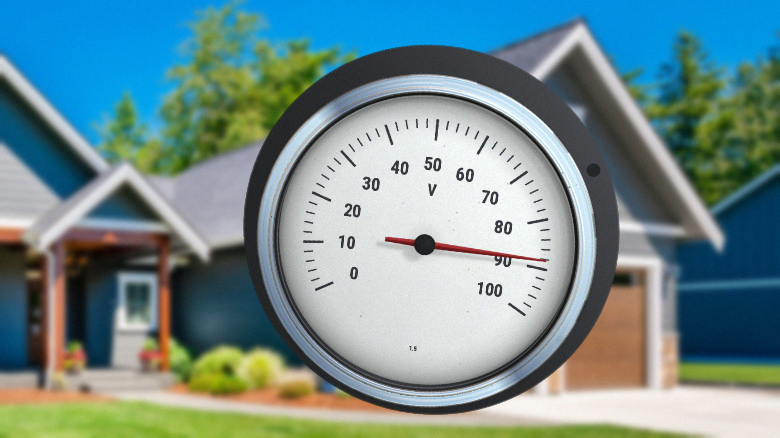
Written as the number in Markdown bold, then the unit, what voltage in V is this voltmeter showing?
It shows **88** V
